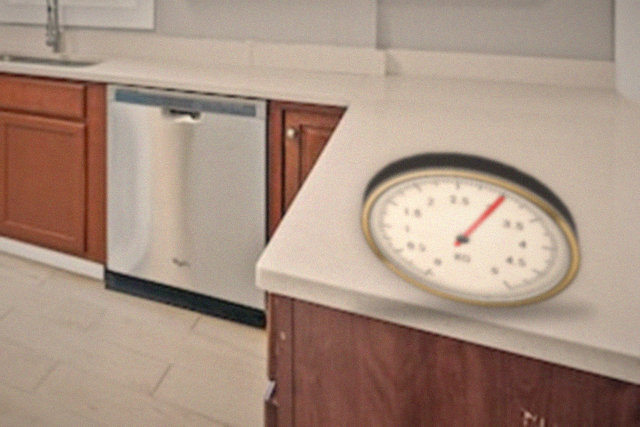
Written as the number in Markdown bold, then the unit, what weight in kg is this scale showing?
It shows **3** kg
